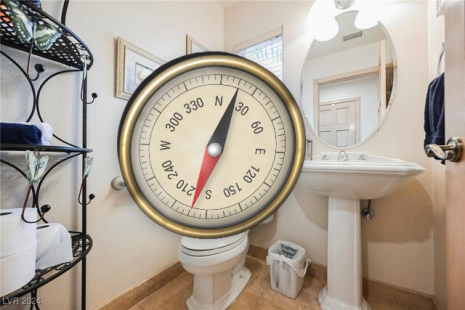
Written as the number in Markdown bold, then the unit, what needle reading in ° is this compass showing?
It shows **195** °
